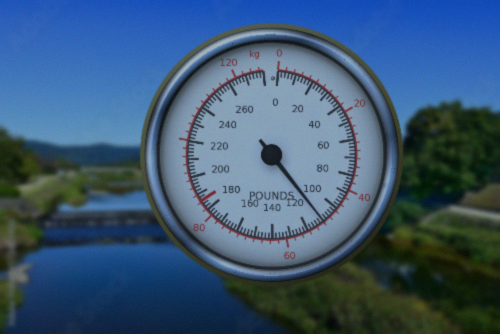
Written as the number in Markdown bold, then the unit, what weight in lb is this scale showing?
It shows **110** lb
